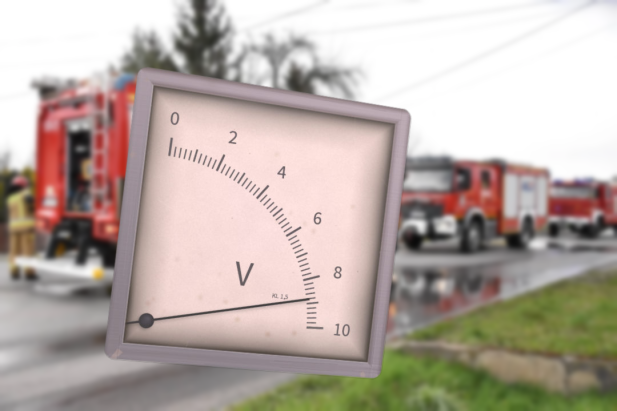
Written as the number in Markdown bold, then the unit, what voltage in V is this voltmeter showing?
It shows **8.8** V
